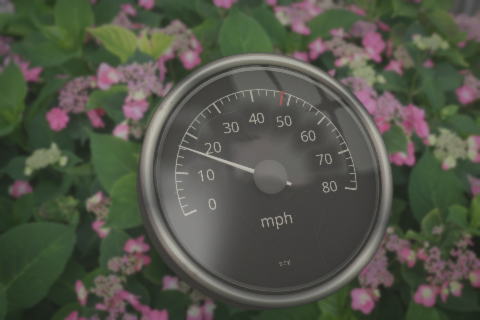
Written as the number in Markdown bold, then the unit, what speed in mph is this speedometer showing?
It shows **16** mph
